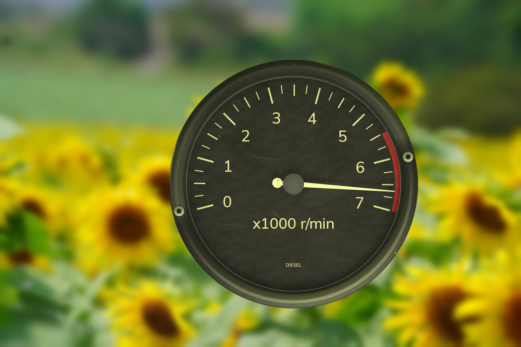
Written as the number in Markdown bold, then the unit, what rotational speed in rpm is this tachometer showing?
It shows **6625** rpm
